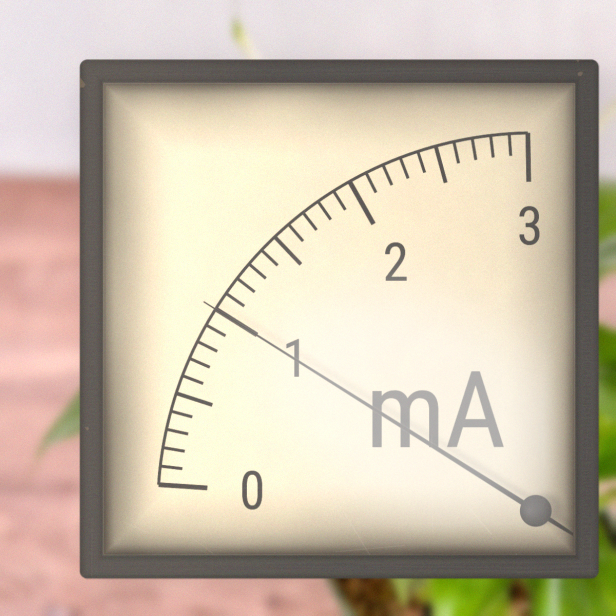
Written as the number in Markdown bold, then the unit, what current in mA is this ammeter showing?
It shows **1** mA
